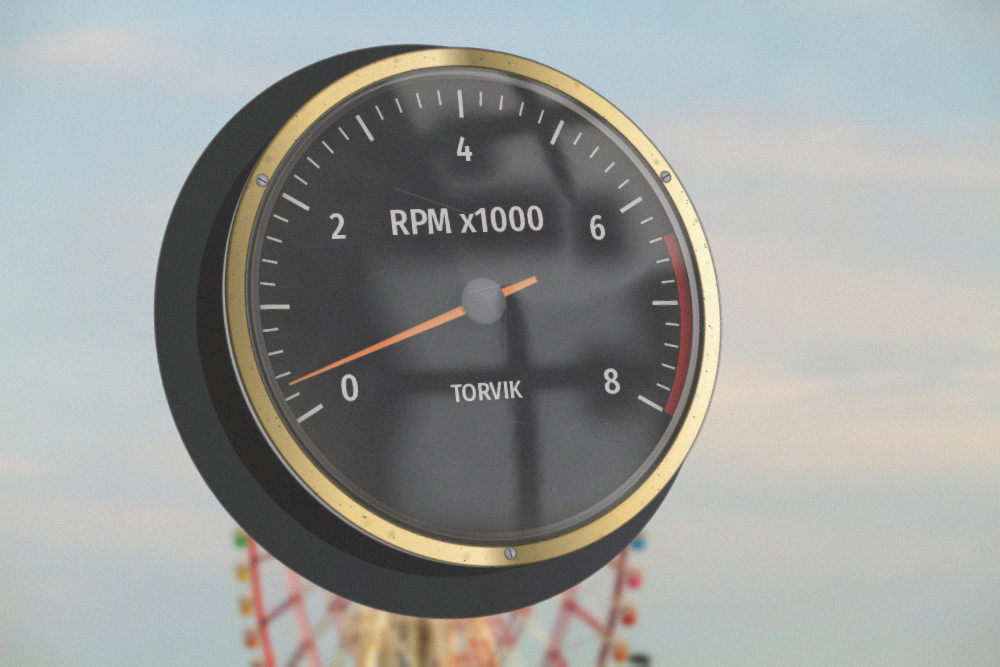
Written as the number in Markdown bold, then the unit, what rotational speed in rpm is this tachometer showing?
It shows **300** rpm
